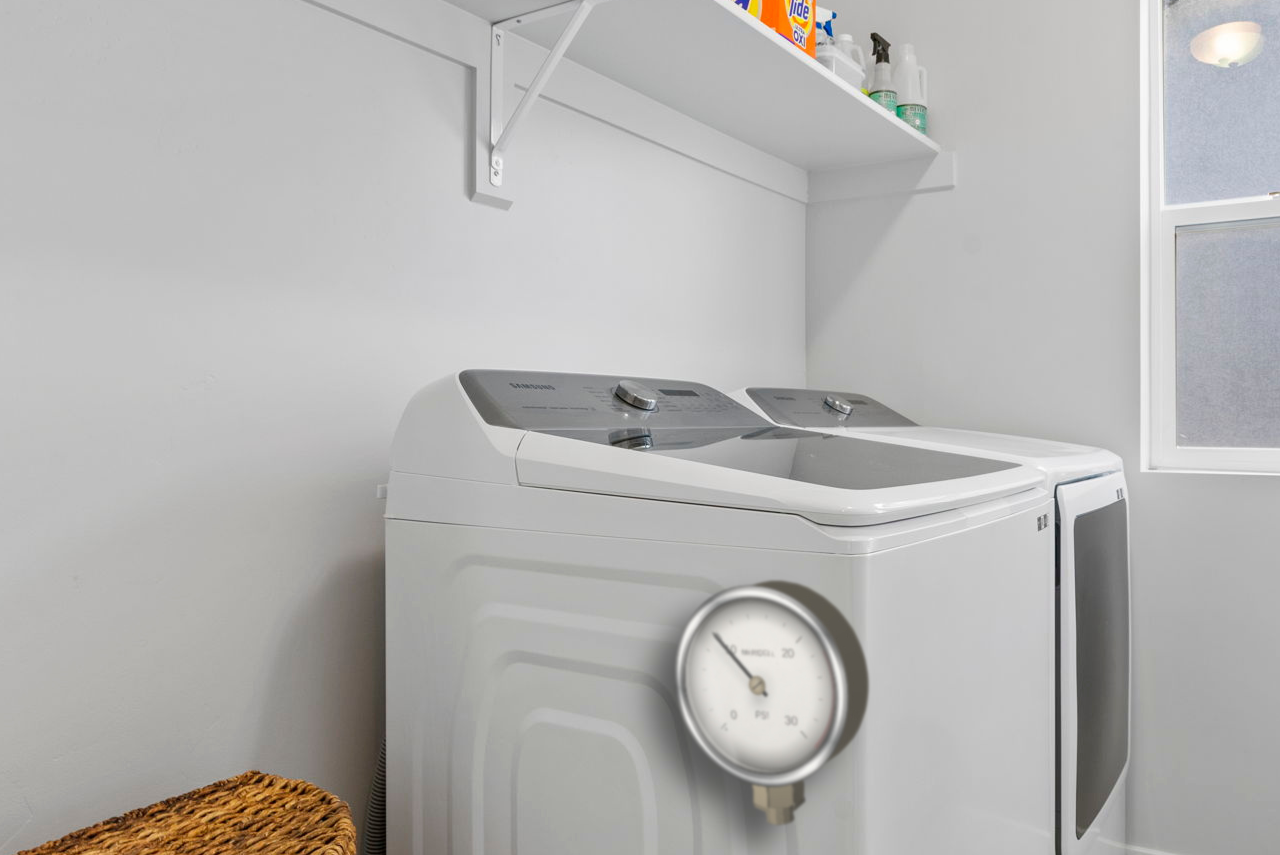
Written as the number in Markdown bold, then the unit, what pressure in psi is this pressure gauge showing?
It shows **10** psi
